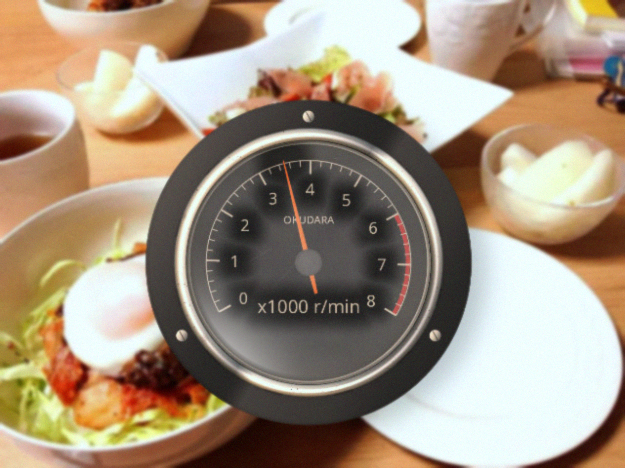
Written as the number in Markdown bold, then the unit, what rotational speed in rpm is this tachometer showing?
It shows **3500** rpm
